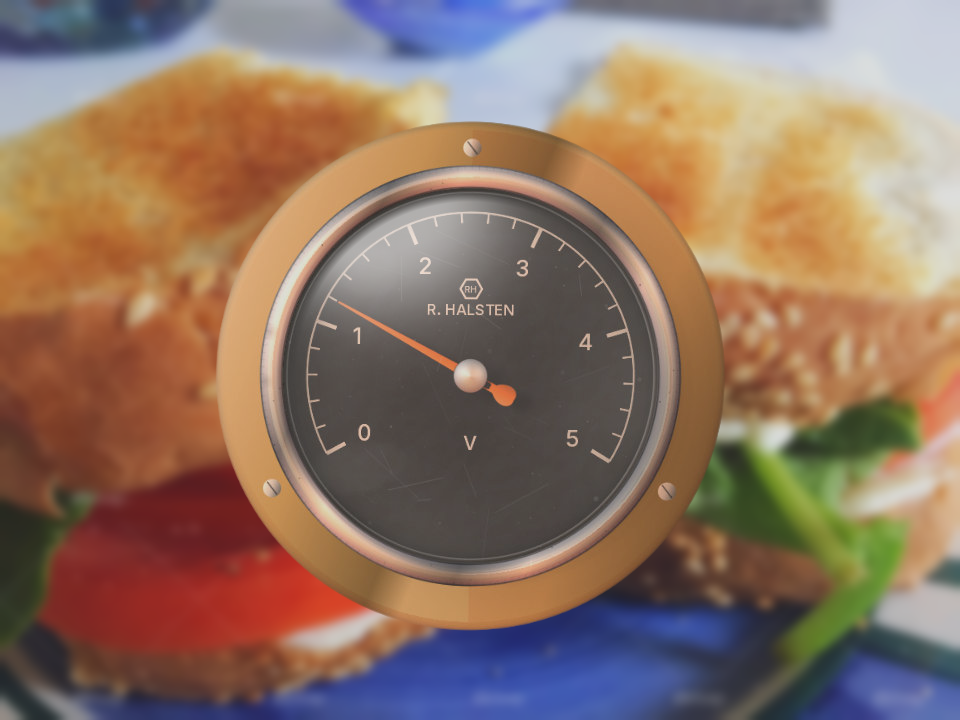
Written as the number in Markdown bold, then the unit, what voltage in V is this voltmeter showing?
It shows **1.2** V
